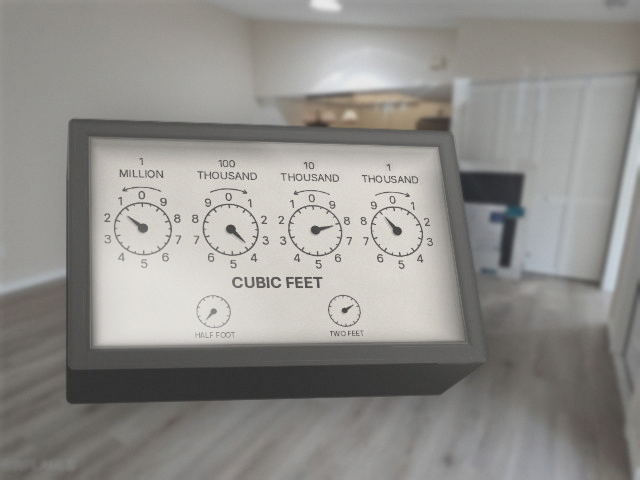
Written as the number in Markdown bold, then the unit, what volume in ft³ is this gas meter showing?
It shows **137900** ft³
